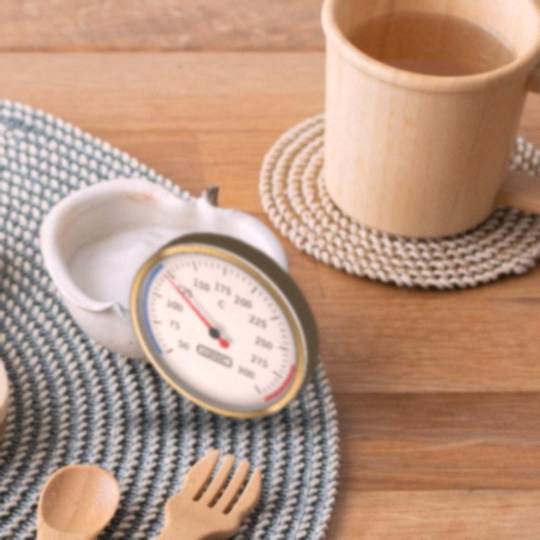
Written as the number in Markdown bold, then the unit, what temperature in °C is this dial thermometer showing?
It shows **125** °C
